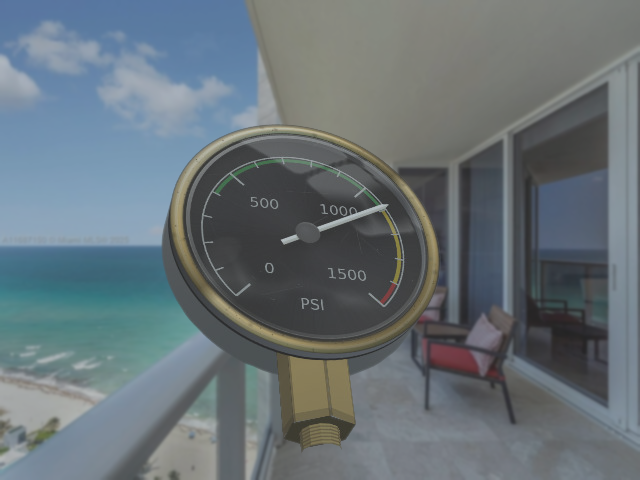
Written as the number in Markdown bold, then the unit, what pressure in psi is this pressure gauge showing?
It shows **1100** psi
